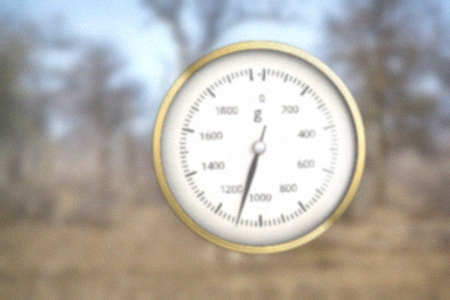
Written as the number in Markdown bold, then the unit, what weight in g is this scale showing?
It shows **1100** g
